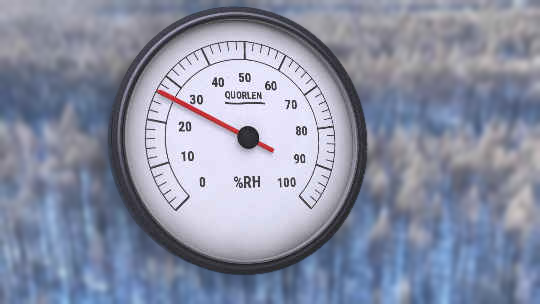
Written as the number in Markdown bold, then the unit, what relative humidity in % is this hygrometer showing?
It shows **26** %
